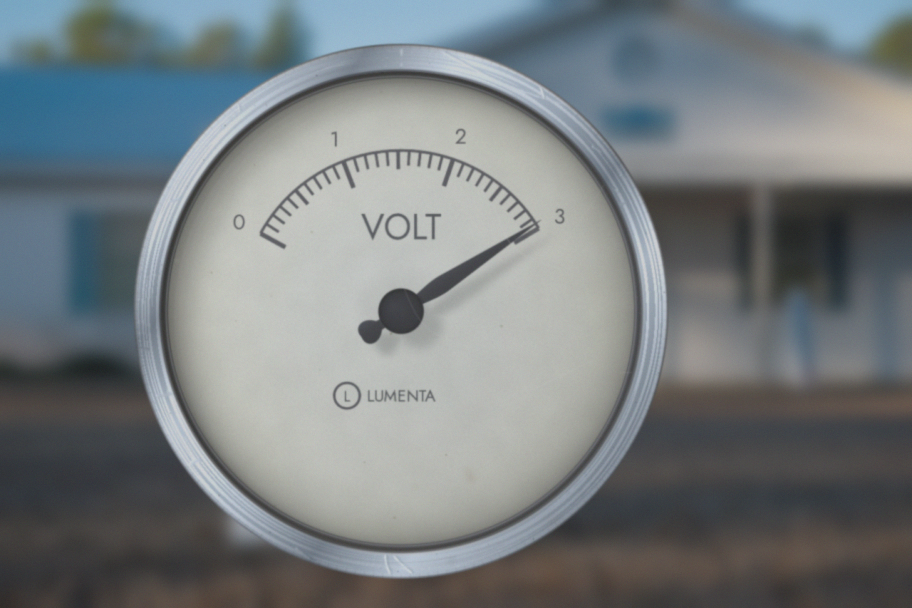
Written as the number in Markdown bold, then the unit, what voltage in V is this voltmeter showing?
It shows **2.95** V
